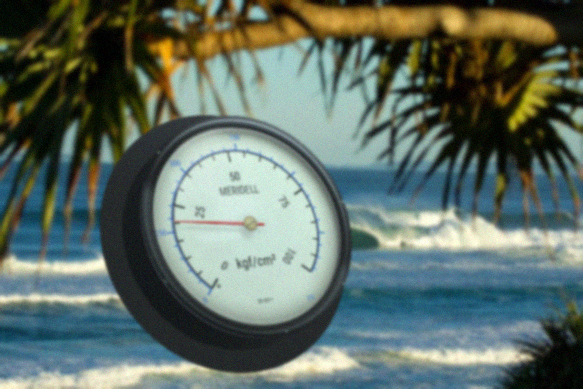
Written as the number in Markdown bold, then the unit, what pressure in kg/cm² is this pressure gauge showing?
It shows **20** kg/cm²
